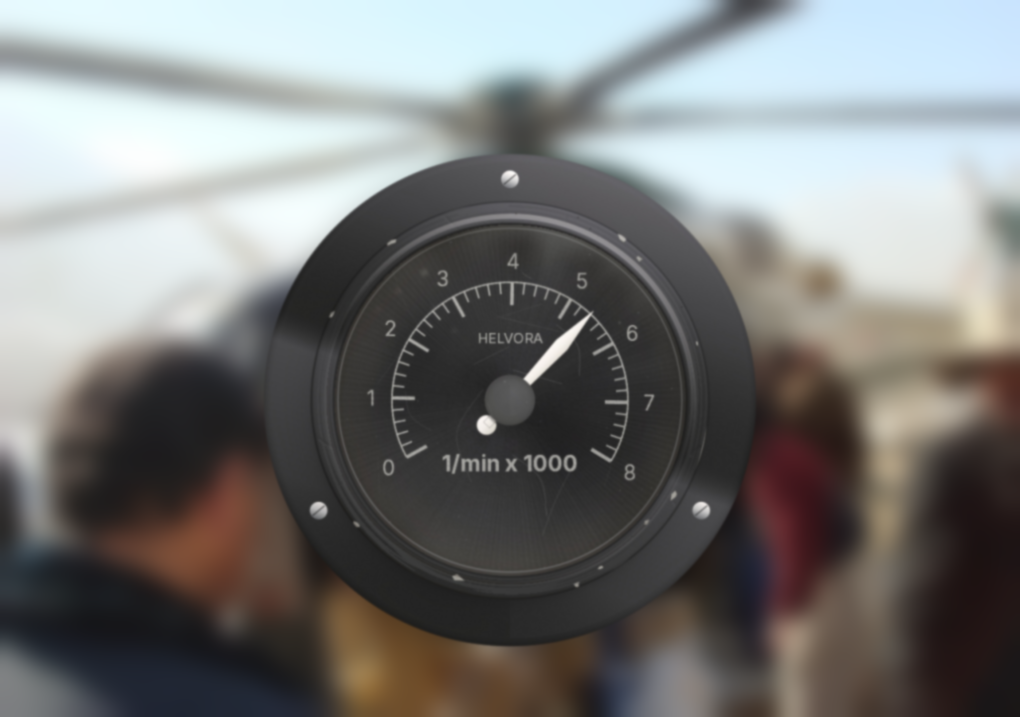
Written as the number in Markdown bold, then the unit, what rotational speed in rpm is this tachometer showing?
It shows **5400** rpm
